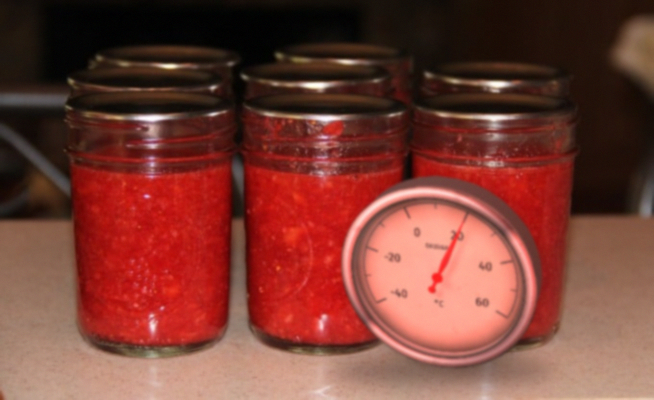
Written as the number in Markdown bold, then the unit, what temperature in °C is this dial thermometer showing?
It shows **20** °C
